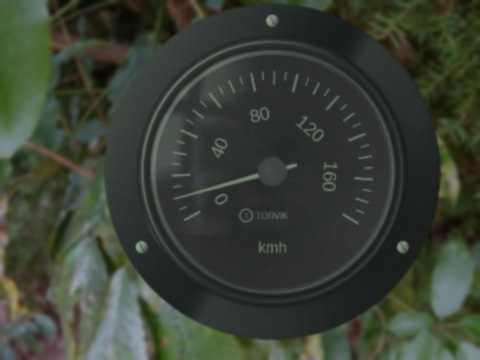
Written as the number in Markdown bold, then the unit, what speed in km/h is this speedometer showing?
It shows **10** km/h
